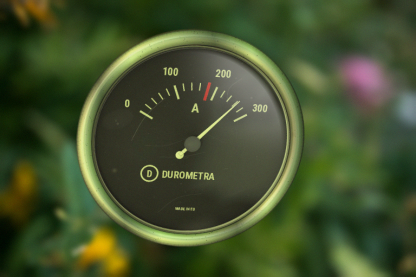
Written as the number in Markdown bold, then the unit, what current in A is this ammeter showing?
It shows **260** A
